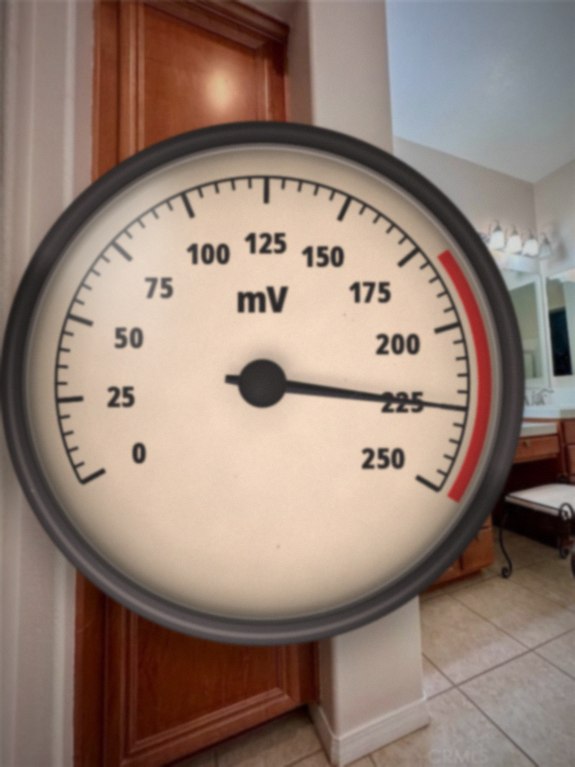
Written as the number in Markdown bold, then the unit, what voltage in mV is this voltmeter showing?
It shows **225** mV
